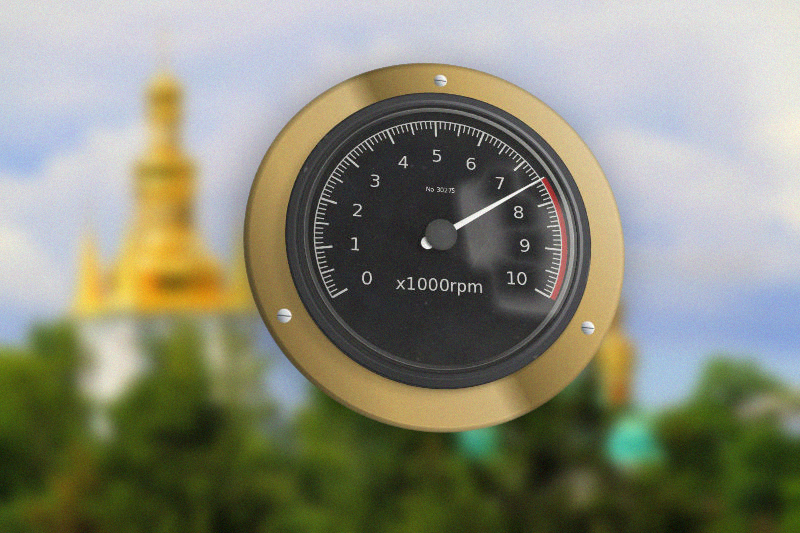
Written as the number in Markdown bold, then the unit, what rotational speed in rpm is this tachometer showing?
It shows **7500** rpm
